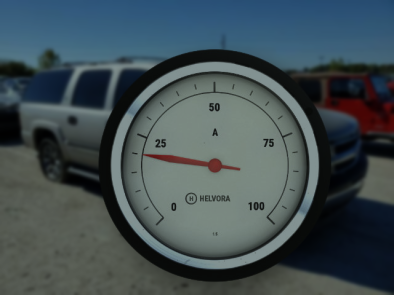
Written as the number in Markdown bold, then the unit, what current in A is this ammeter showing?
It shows **20** A
